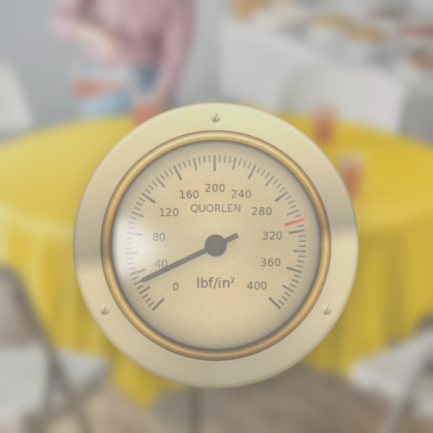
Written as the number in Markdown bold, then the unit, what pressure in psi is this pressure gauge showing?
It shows **30** psi
